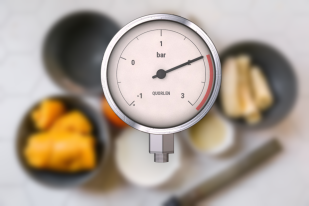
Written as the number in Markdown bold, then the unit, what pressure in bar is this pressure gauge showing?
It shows **2** bar
